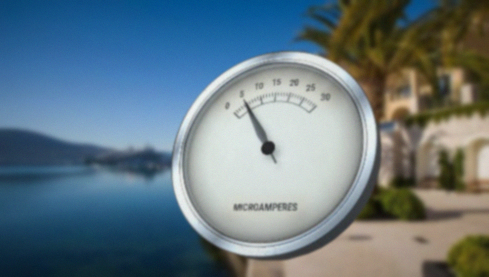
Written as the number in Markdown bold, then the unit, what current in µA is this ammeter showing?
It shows **5** µA
